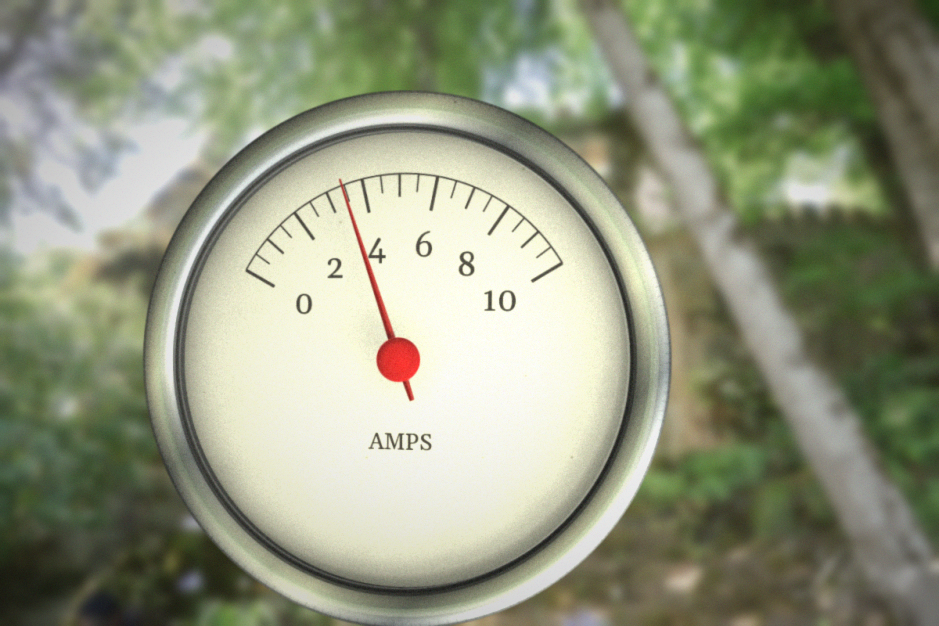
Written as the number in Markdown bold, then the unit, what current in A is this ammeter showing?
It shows **3.5** A
